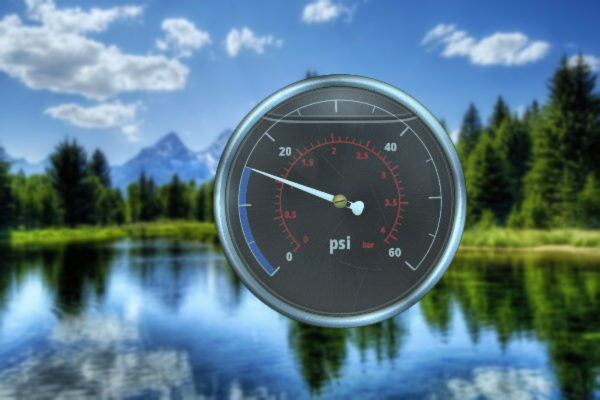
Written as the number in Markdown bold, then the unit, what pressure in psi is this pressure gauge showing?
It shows **15** psi
